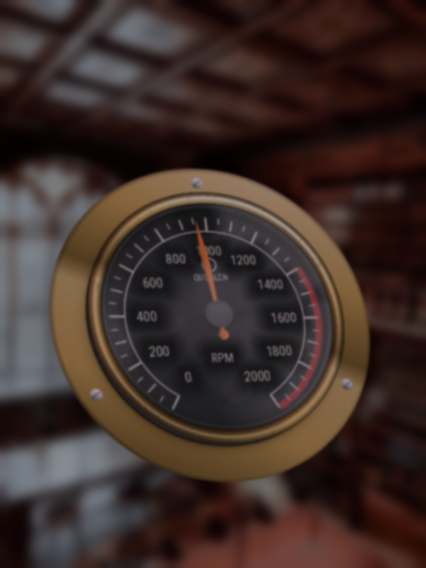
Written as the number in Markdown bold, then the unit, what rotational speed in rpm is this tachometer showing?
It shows **950** rpm
